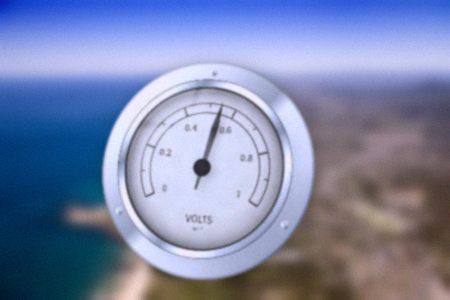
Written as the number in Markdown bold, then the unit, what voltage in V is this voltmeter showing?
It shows **0.55** V
